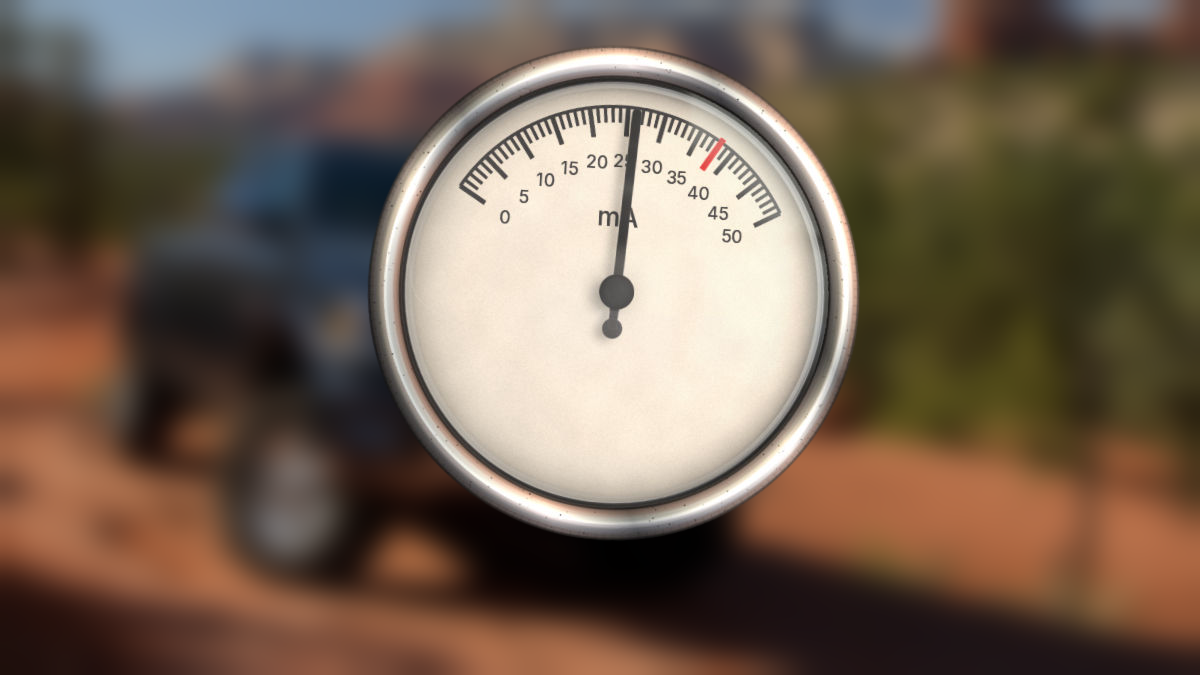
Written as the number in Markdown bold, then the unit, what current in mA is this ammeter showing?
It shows **26** mA
